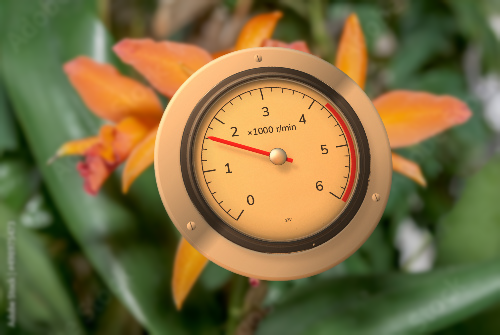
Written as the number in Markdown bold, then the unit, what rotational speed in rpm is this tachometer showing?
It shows **1600** rpm
